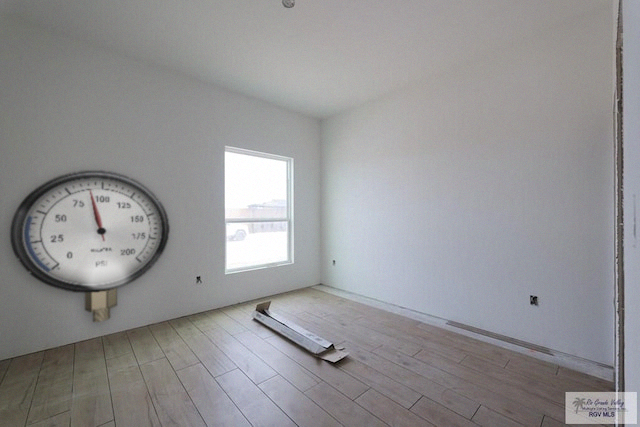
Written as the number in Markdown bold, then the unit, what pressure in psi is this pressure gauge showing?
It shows **90** psi
